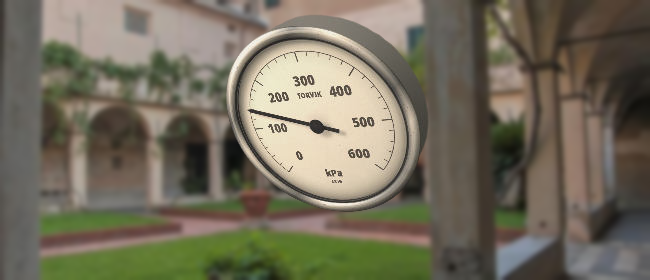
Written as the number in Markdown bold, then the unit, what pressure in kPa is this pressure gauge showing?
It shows **140** kPa
